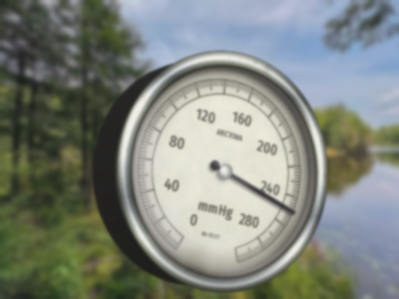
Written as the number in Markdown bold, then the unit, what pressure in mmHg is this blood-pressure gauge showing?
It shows **250** mmHg
